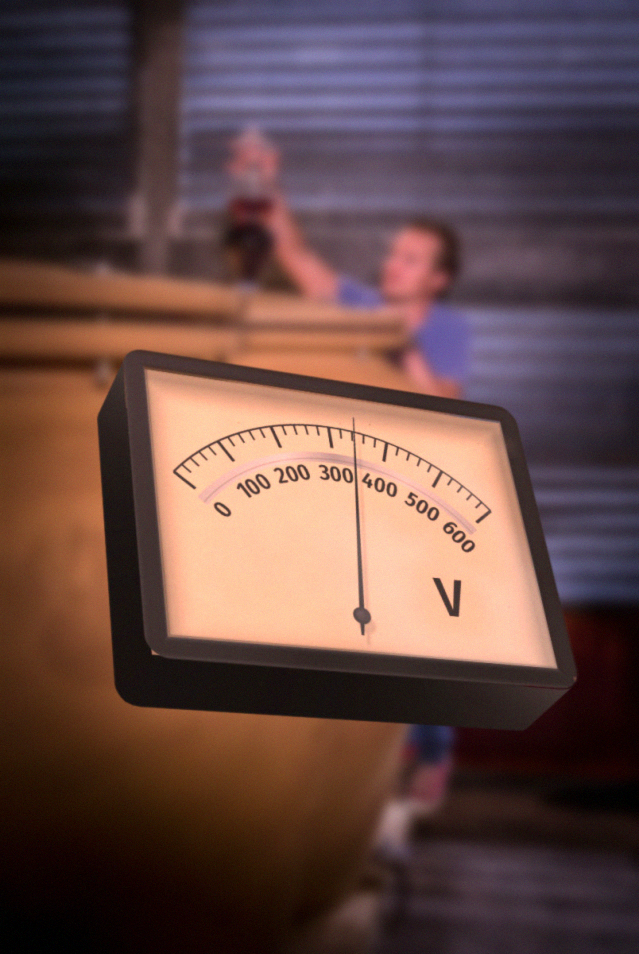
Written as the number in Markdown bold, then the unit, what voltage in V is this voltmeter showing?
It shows **340** V
